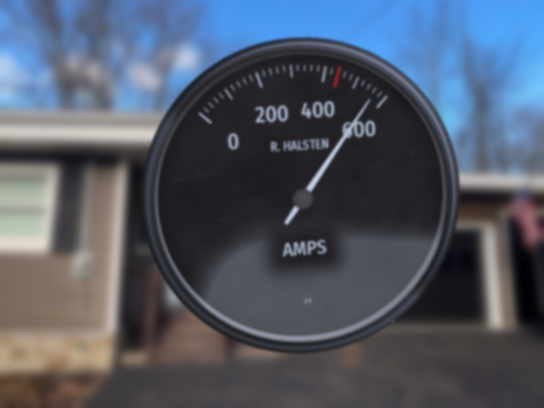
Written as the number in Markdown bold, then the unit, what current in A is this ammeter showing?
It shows **560** A
